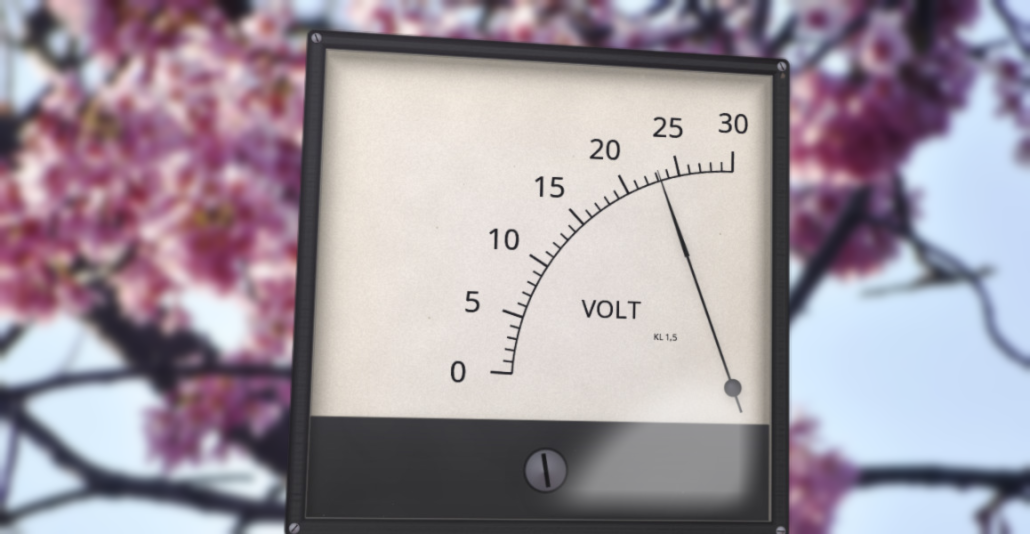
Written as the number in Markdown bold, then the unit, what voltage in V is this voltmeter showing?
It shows **23** V
